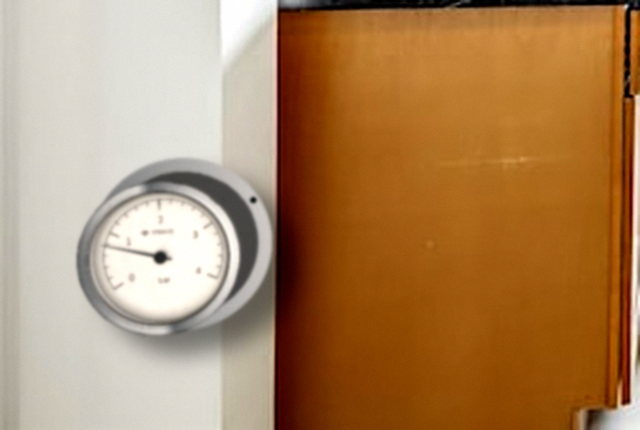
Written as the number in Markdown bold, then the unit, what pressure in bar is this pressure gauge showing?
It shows **0.8** bar
